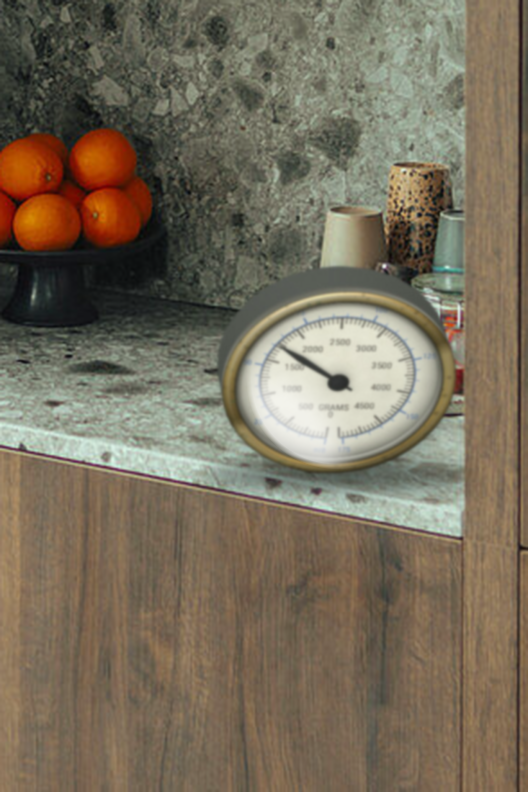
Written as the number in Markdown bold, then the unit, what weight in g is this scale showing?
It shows **1750** g
